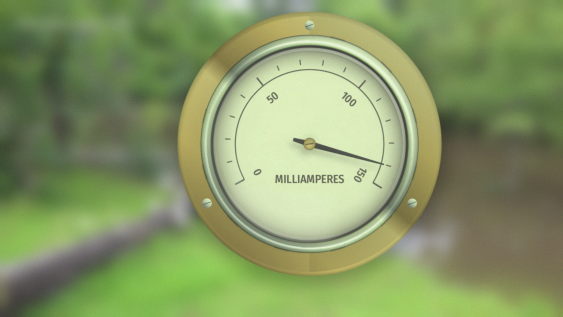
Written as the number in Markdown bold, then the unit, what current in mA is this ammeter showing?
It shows **140** mA
